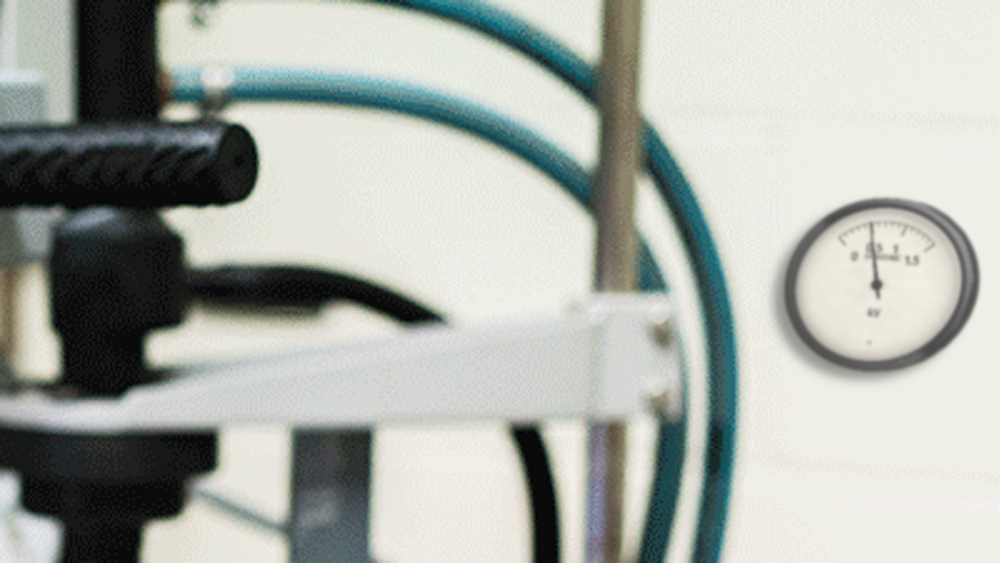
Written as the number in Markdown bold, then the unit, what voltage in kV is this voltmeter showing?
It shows **0.5** kV
